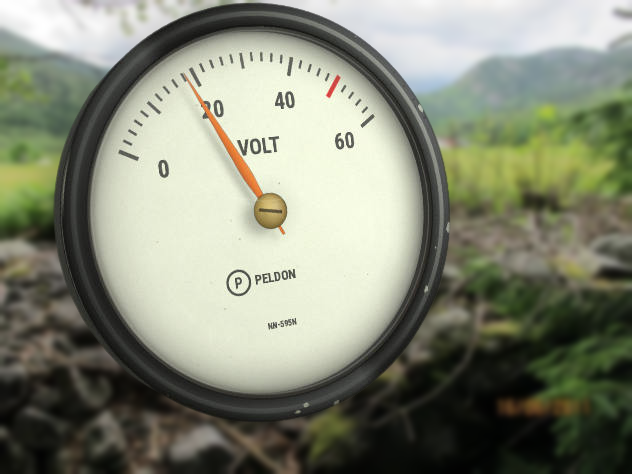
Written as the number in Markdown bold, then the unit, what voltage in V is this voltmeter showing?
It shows **18** V
